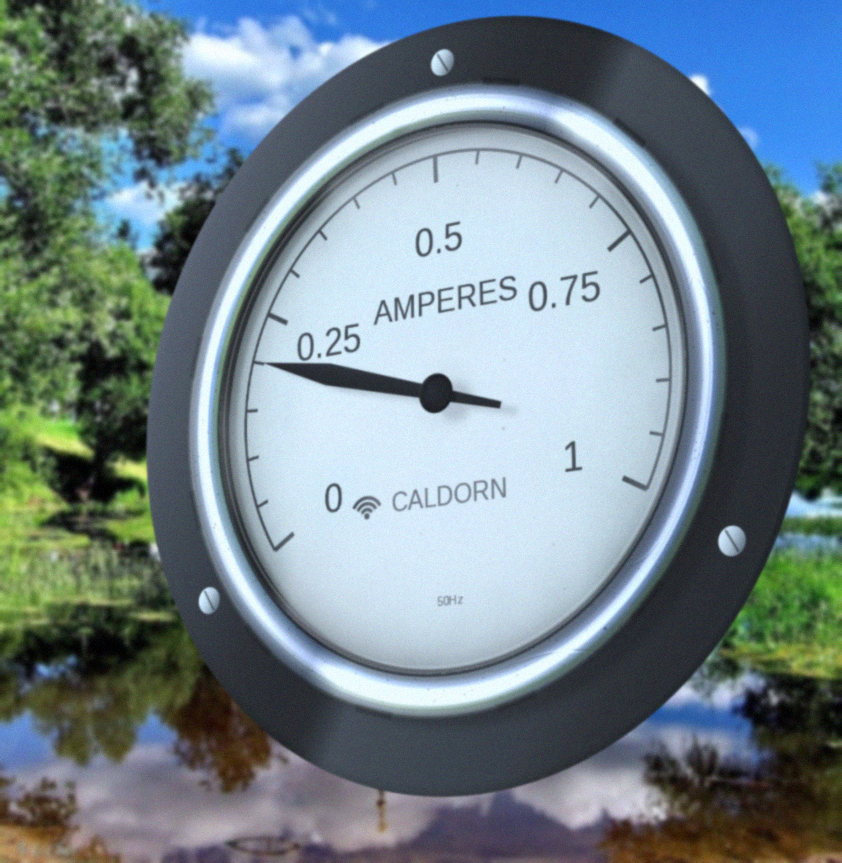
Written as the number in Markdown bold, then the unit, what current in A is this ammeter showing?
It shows **0.2** A
